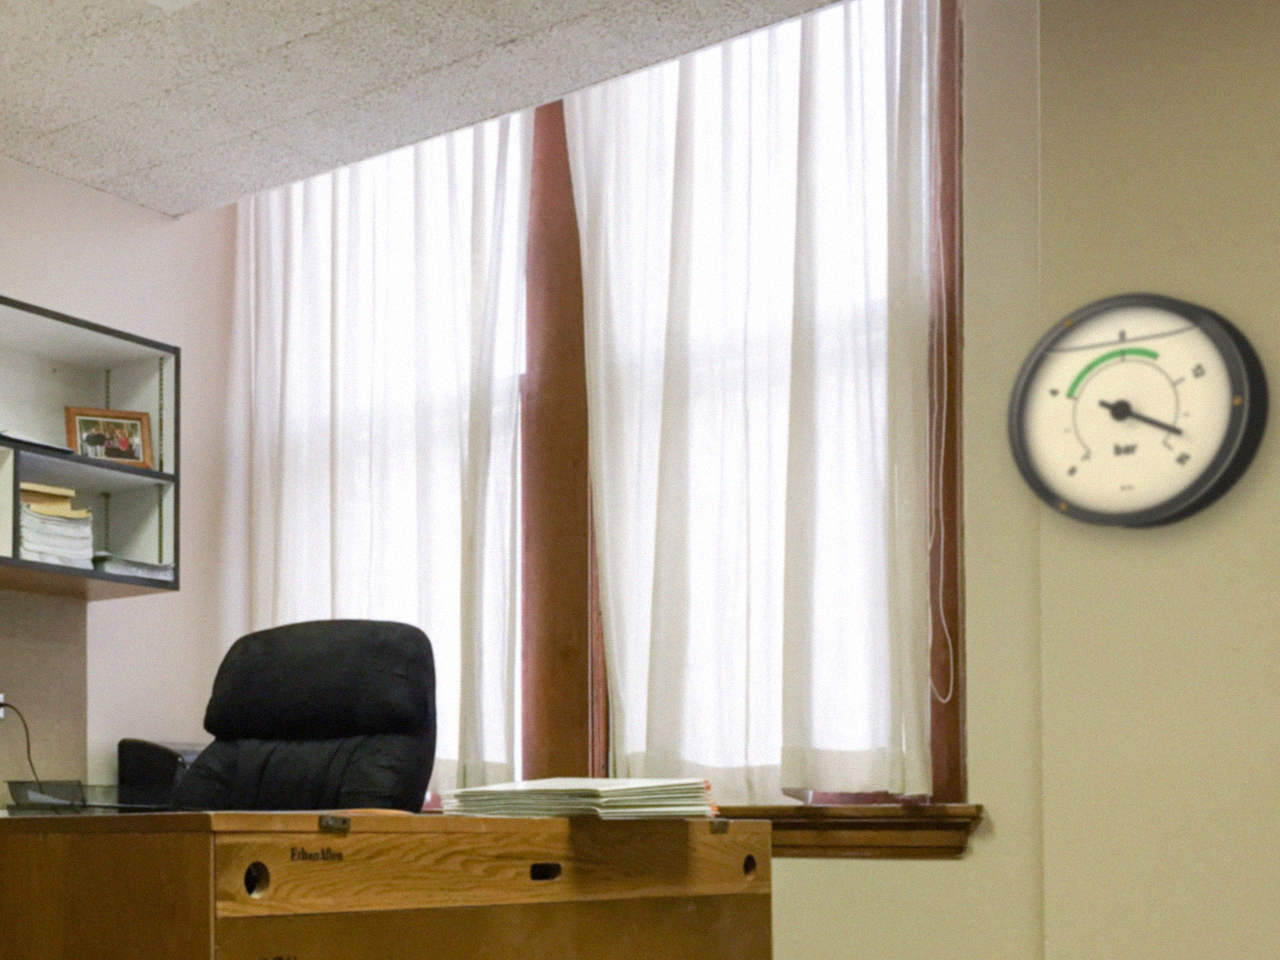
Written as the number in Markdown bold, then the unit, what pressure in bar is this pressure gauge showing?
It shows **15** bar
